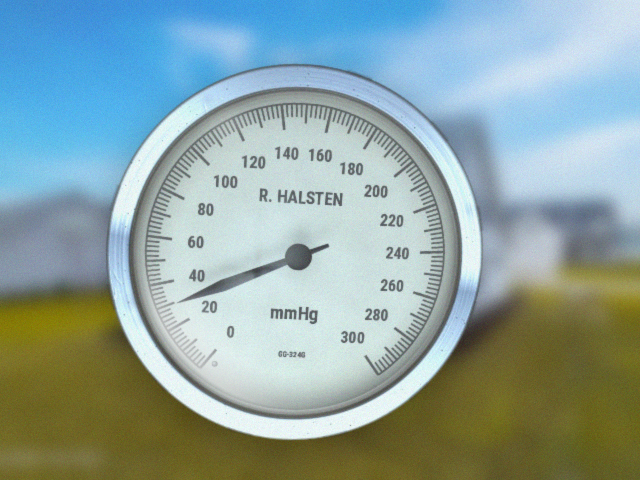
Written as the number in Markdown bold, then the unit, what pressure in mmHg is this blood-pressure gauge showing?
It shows **30** mmHg
